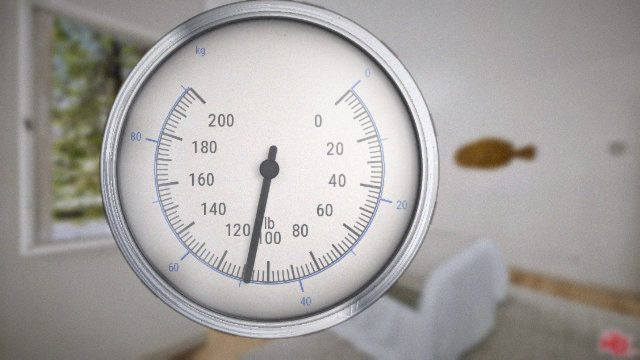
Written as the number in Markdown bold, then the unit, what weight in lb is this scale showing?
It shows **108** lb
